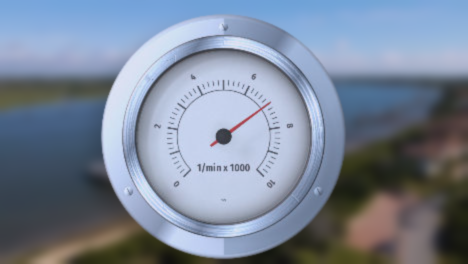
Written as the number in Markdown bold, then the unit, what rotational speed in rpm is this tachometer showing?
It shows **7000** rpm
